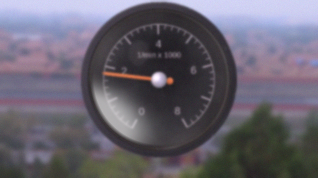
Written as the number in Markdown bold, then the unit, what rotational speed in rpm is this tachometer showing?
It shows **1800** rpm
